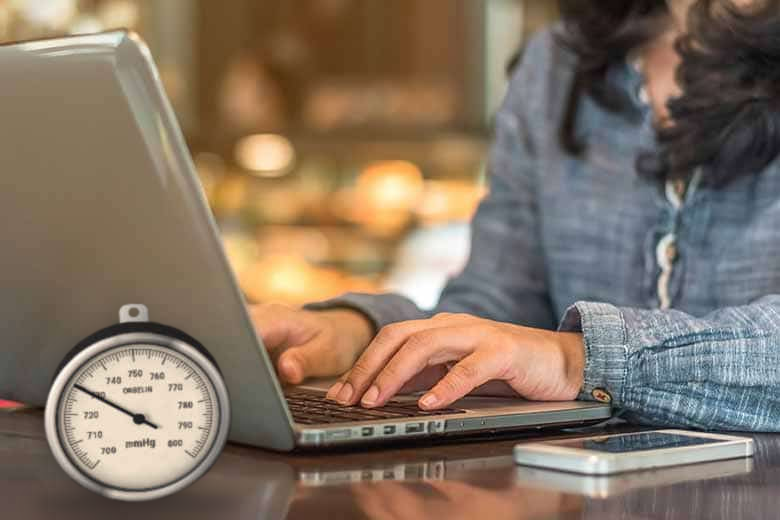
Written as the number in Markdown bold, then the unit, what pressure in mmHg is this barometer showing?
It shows **730** mmHg
